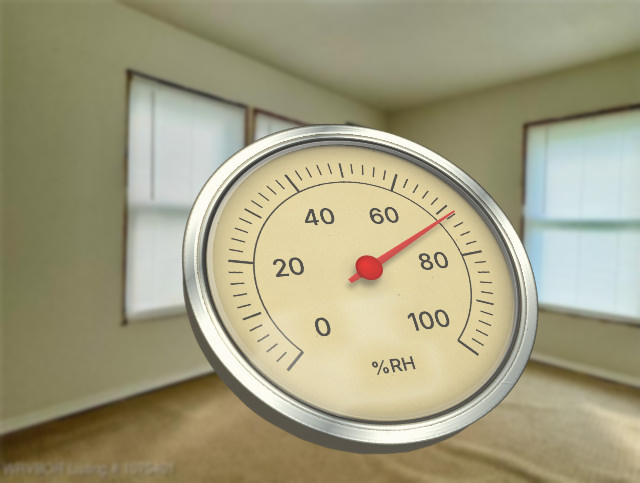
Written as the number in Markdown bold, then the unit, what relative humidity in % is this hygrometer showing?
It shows **72** %
